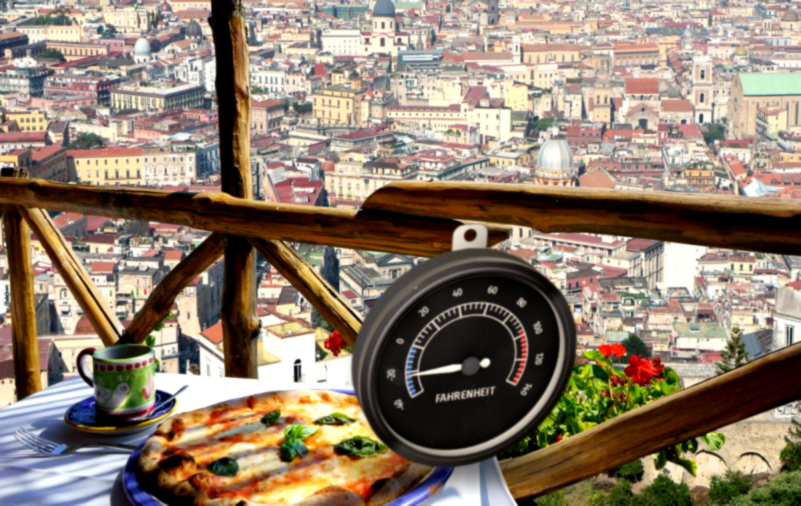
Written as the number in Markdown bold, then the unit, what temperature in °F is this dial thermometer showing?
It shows **-20** °F
